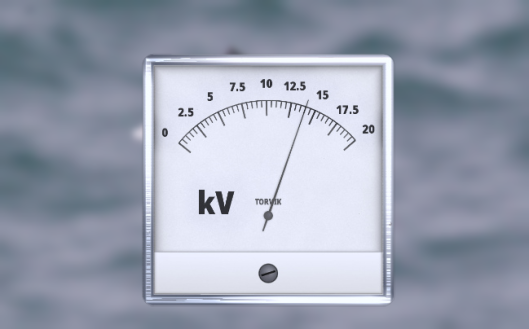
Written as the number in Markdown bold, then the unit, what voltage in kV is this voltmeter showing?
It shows **14** kV
